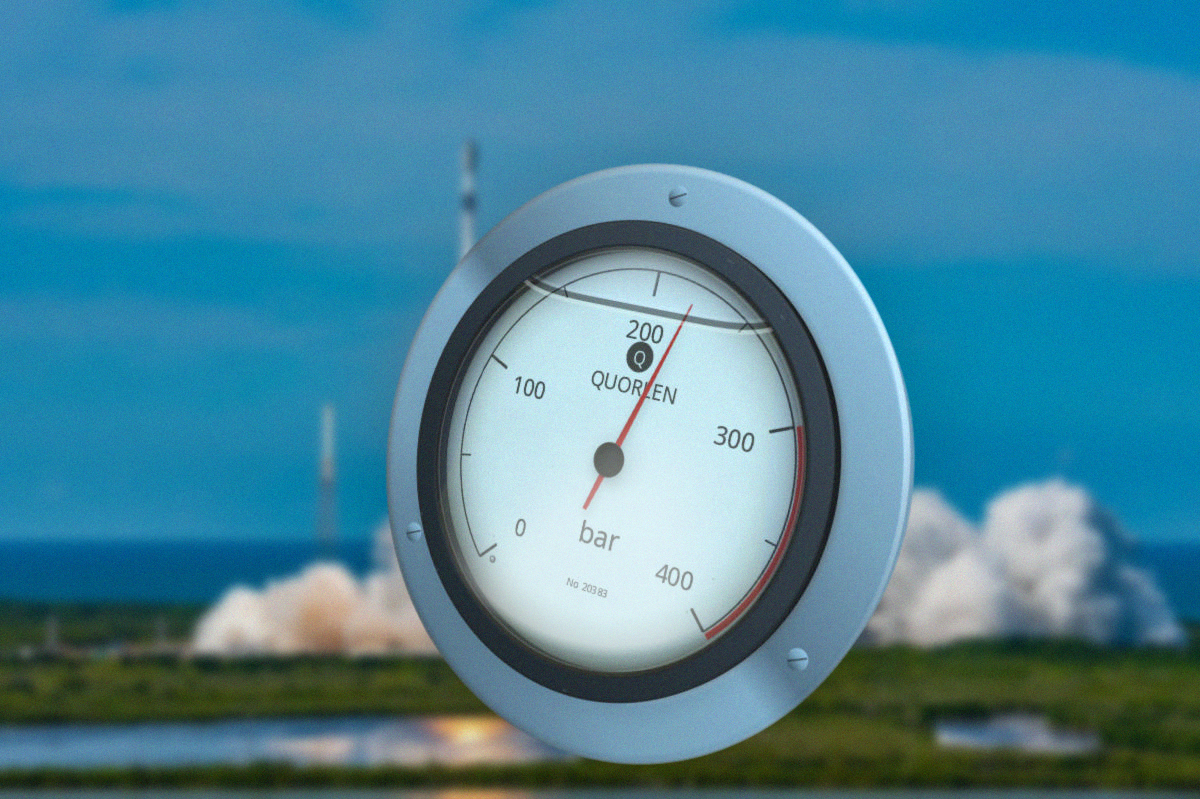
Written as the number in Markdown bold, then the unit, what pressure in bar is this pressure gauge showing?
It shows **225** bar
